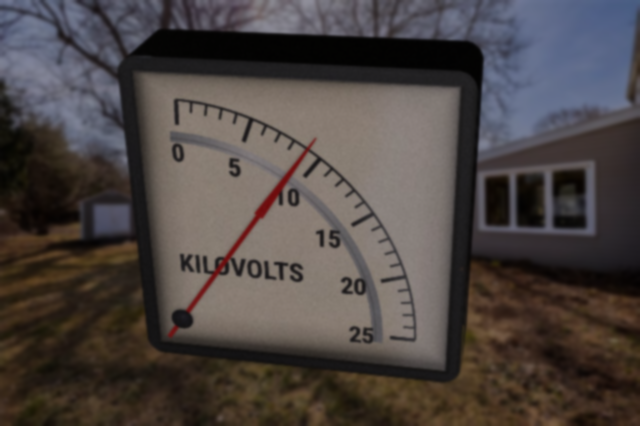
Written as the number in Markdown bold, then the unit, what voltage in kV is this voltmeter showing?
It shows **9** kV
